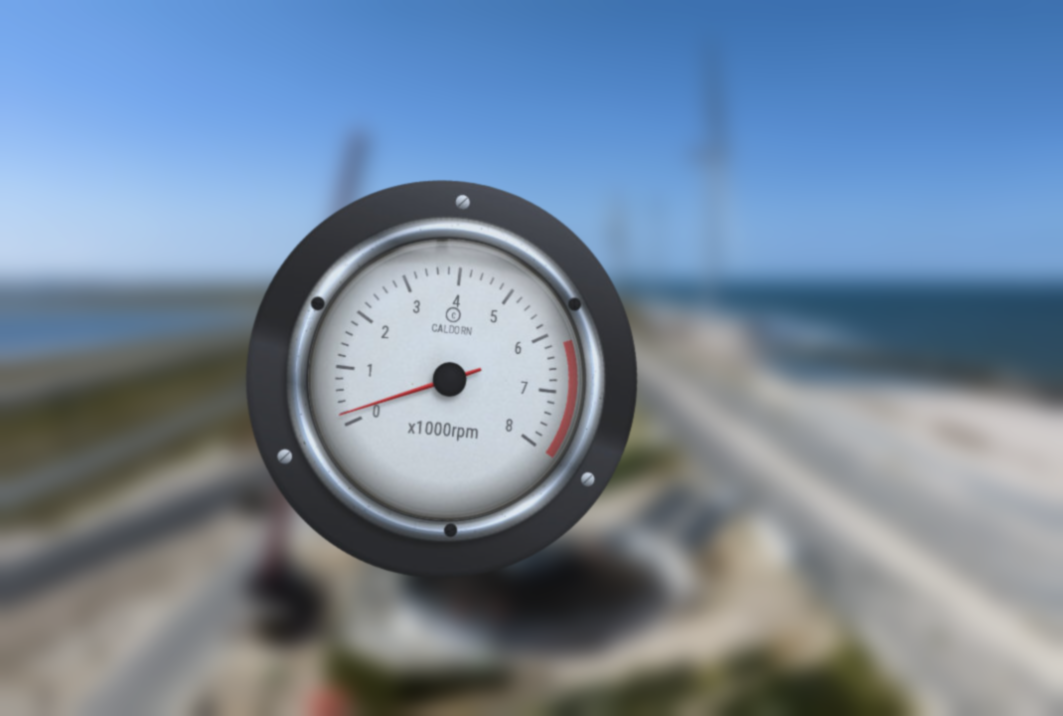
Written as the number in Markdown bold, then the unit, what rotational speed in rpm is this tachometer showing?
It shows **200** rpm
